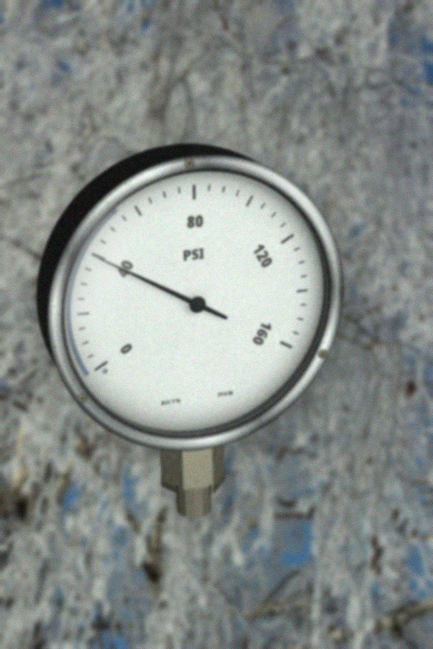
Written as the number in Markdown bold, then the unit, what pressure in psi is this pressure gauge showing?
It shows **40** psi
